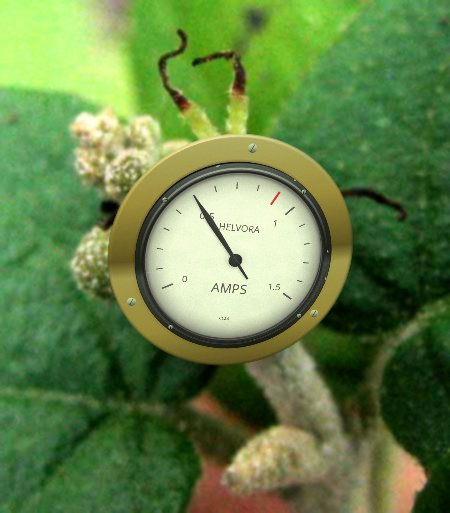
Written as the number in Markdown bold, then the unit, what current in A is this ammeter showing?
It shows **0.5** A
